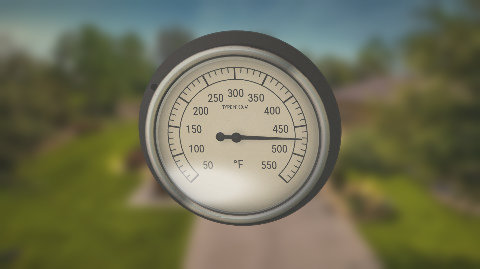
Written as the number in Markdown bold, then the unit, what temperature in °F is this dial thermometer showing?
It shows **470** °F
